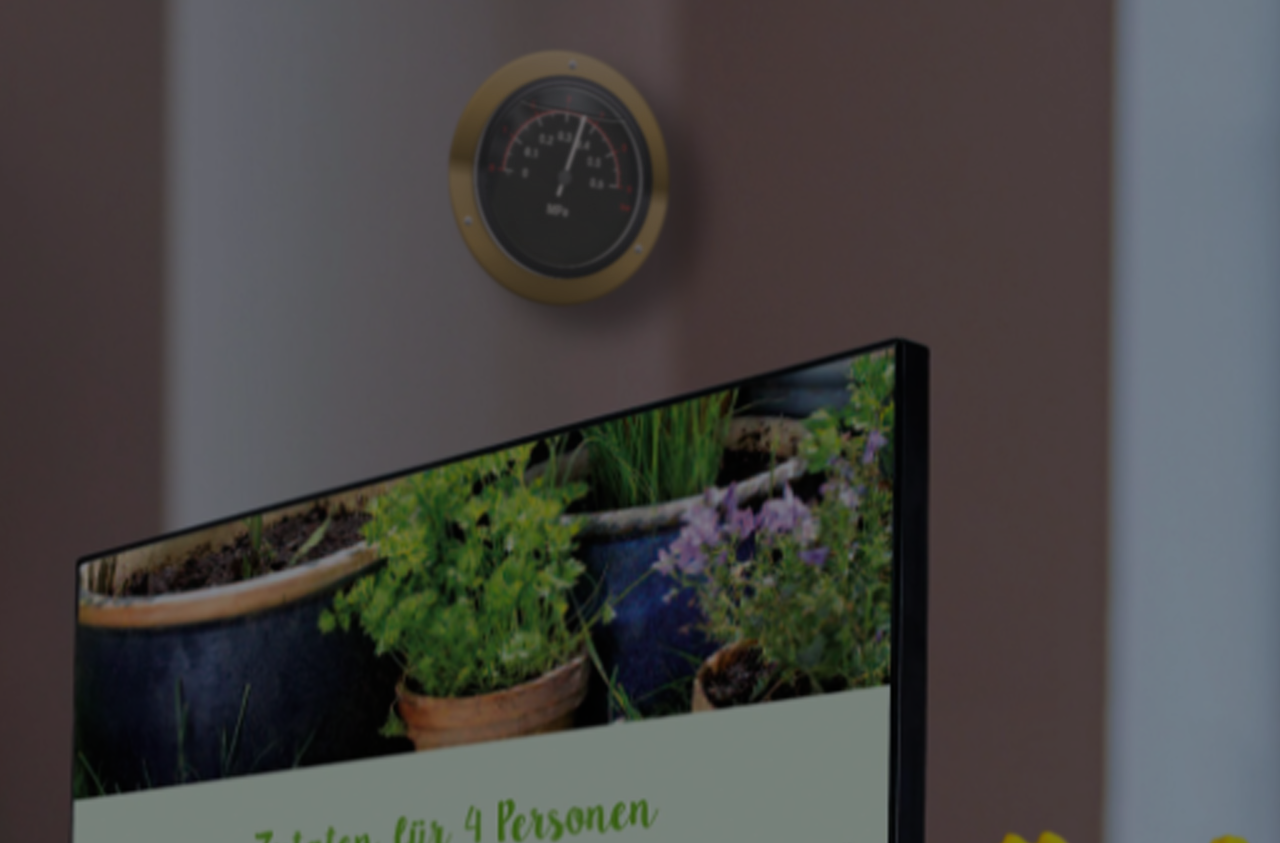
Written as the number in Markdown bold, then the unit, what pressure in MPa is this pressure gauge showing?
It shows **0.35** MPa
